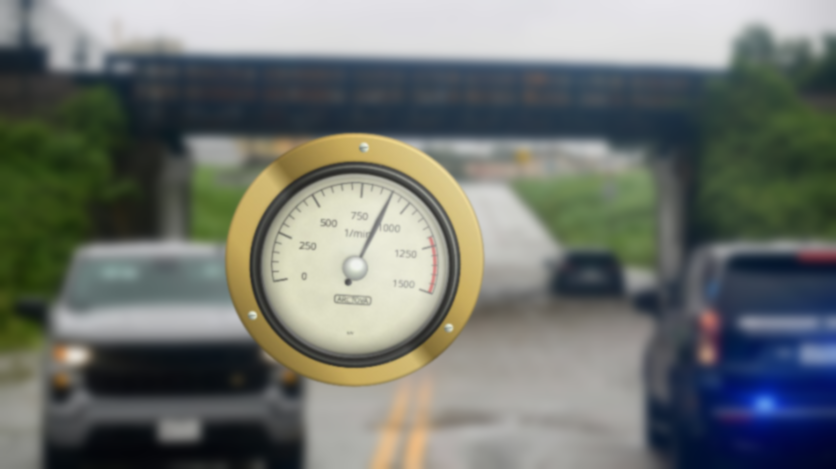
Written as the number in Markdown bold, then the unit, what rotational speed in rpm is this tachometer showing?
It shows **900** rpm
